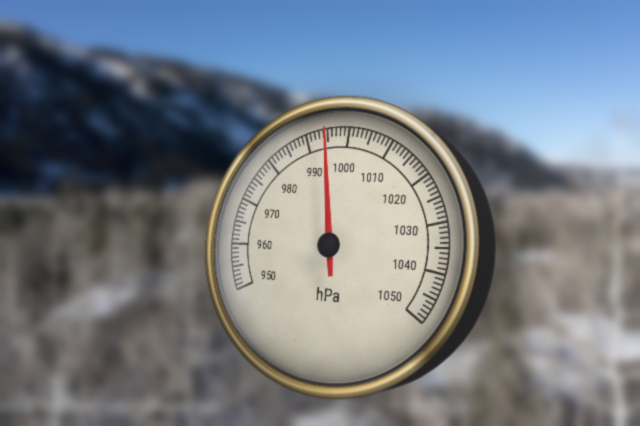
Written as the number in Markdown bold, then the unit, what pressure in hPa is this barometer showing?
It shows **995** hPa
